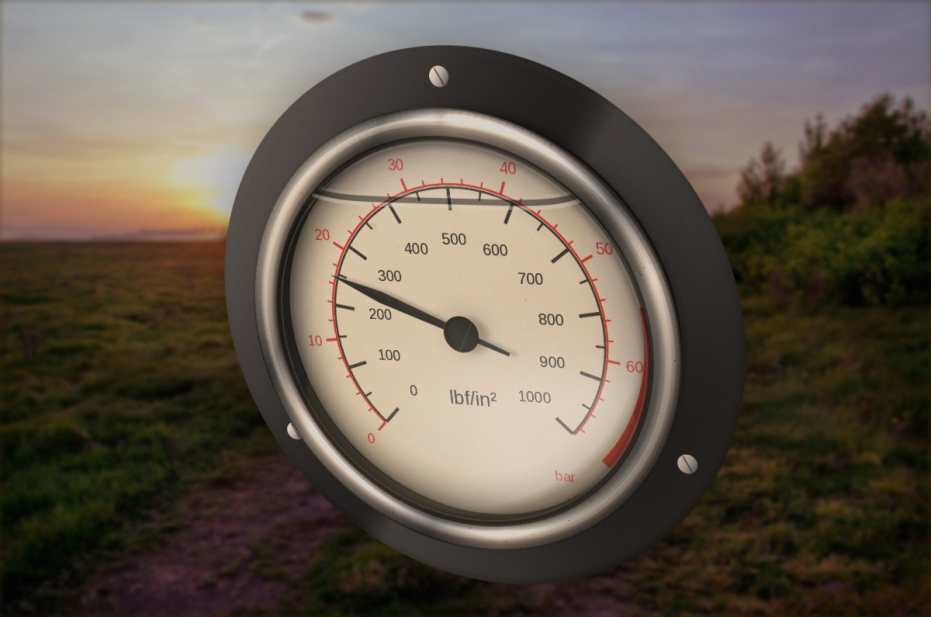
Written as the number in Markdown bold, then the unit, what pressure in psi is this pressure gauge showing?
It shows **250** psi
